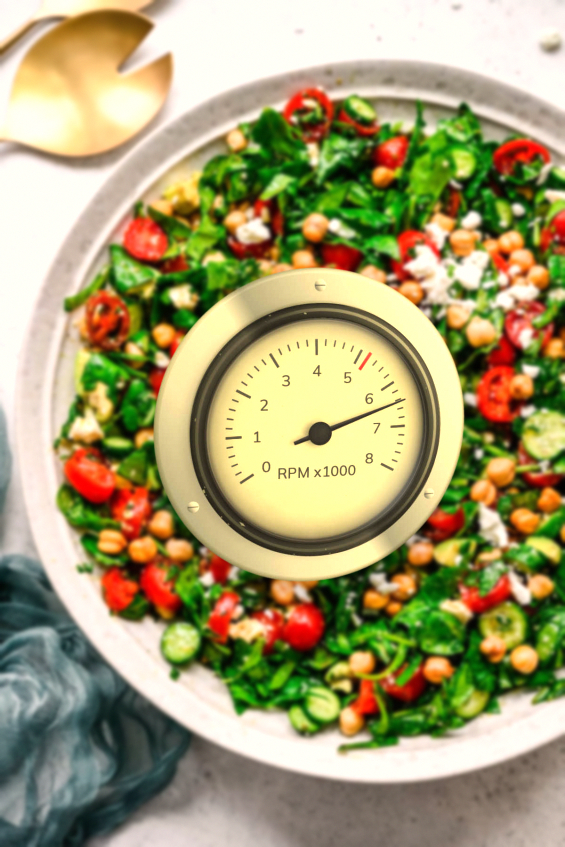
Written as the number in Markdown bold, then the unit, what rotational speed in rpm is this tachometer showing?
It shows **6400** rpm
